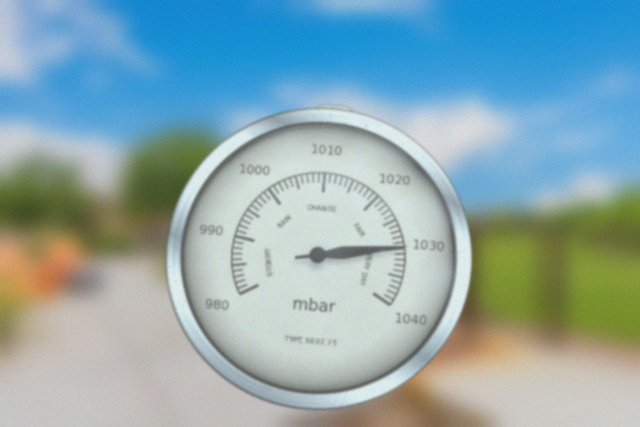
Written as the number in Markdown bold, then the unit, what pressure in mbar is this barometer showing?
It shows **1030** mbar
